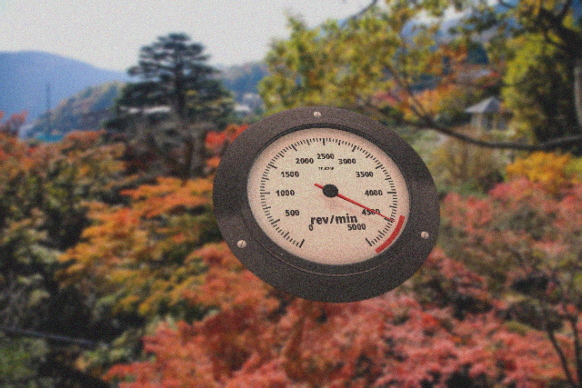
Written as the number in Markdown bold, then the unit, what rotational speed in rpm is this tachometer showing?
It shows **4500** rpm
